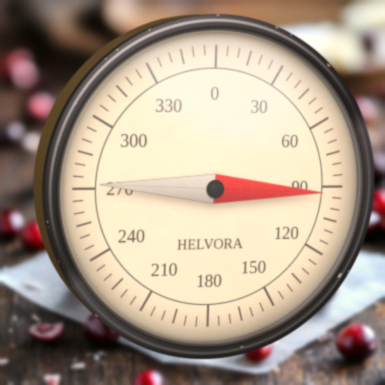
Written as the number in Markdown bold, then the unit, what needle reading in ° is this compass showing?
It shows **92.5** °
